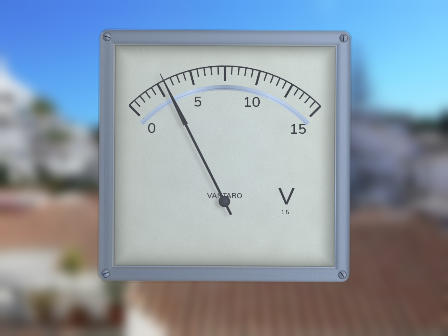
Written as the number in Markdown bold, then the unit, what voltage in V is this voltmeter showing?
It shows **3** V
